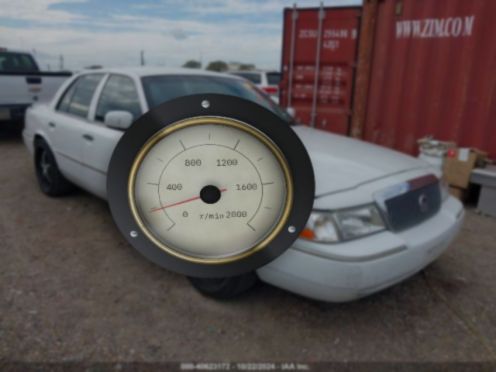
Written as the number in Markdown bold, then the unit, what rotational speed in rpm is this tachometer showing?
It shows **200** rpm
